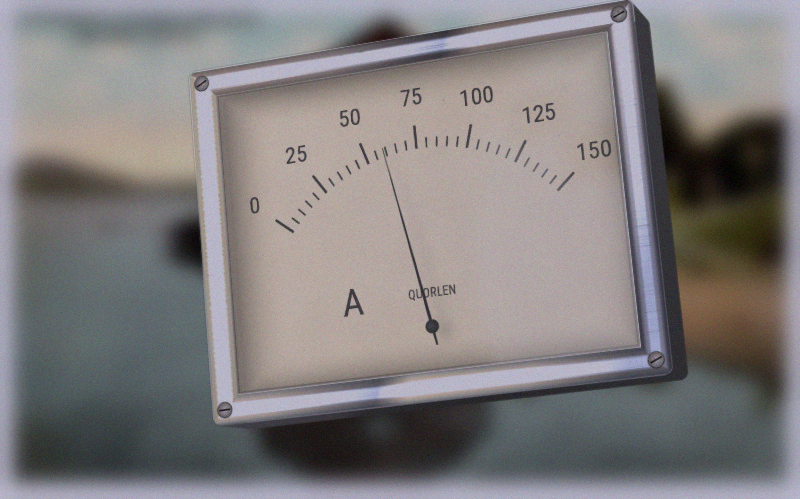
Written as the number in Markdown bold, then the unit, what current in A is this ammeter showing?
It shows **60** A
